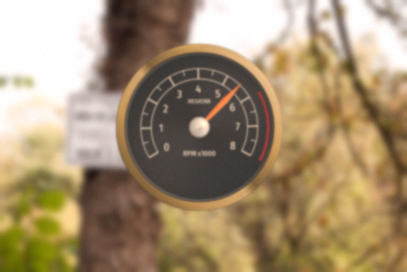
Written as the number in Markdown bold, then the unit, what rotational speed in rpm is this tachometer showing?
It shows **5500** rpm
